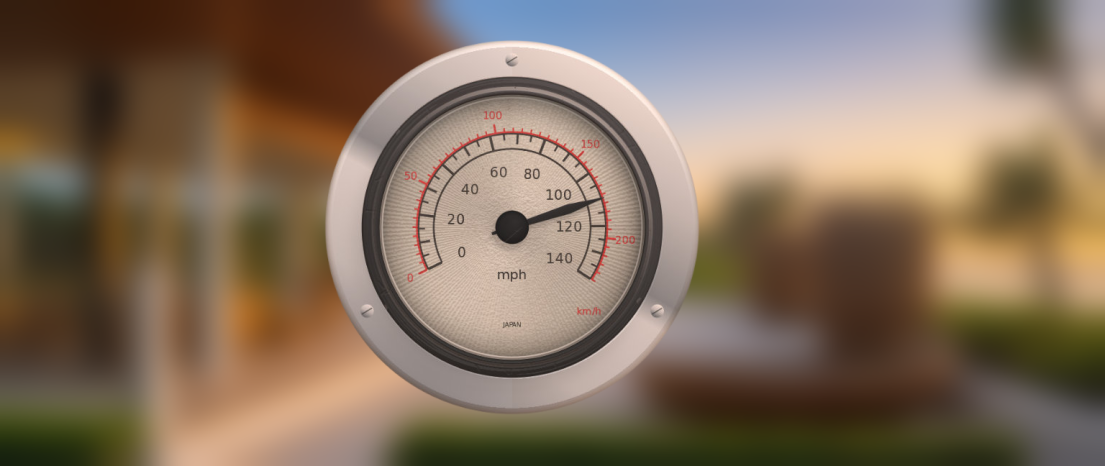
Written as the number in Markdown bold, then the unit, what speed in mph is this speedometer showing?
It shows **110** mph
